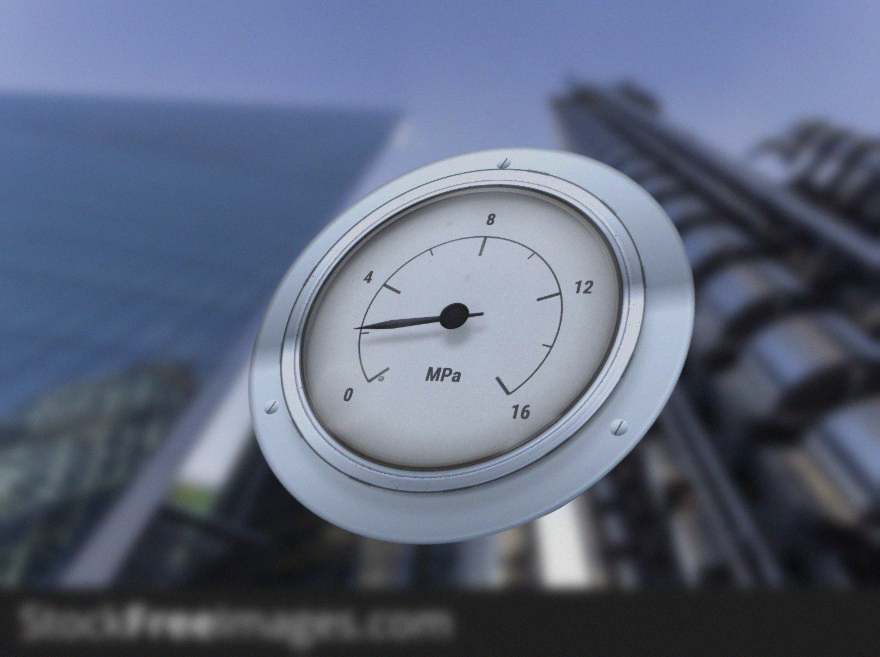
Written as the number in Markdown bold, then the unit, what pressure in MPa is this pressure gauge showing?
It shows **2** MPa
